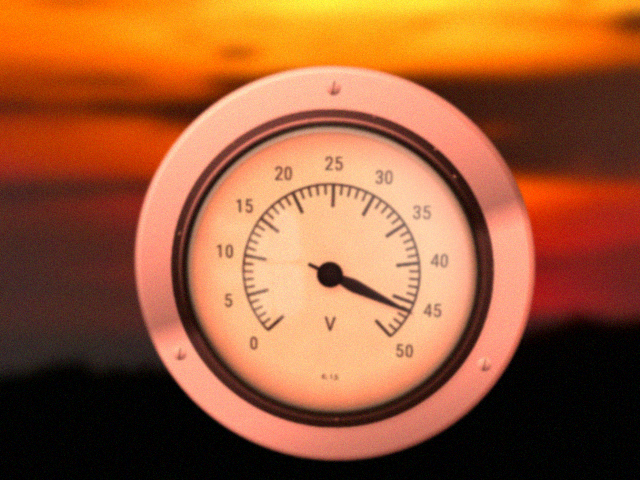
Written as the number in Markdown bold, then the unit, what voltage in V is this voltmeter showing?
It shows **46** V
